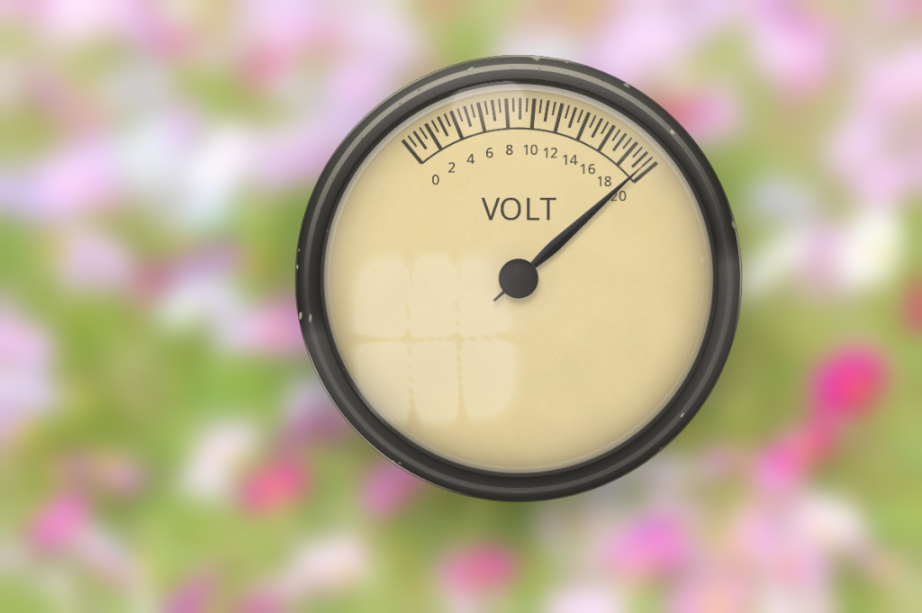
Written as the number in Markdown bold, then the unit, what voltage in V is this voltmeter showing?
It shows **19.5** V
